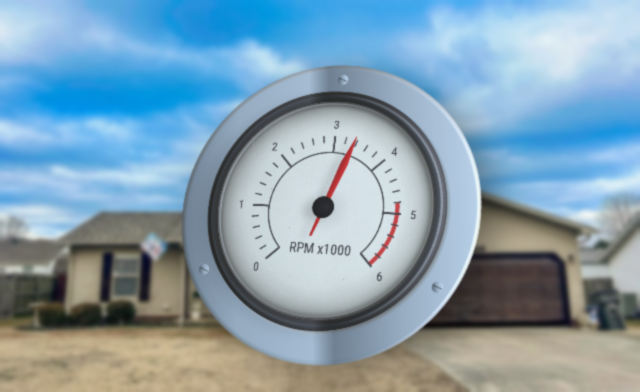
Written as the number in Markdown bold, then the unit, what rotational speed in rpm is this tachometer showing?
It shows **3400** rpm
